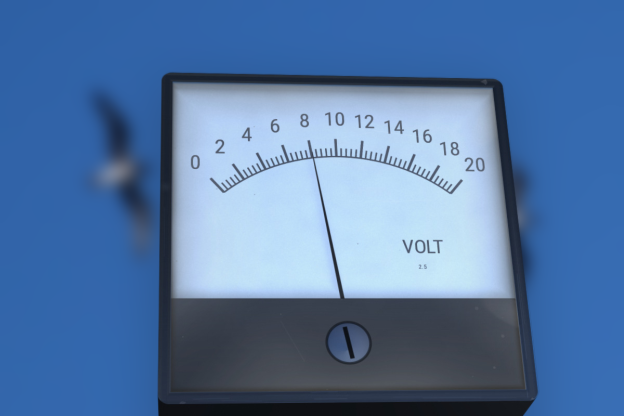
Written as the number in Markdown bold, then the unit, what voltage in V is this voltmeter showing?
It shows **8** V
